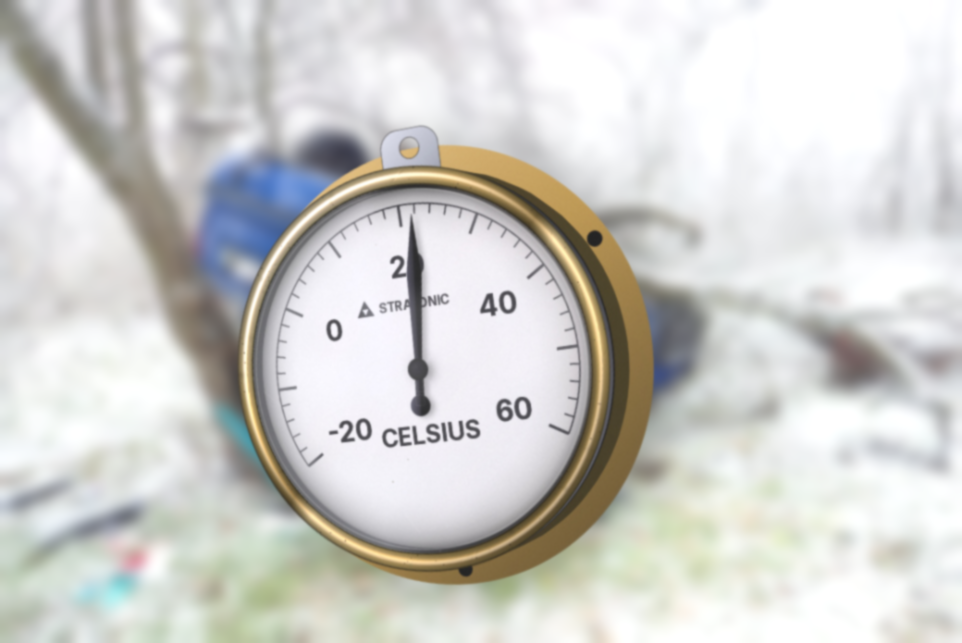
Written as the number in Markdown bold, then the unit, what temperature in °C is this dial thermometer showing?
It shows **22** °C
